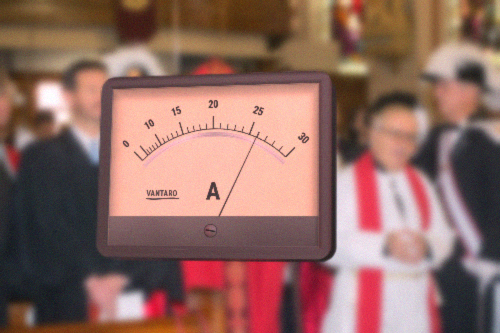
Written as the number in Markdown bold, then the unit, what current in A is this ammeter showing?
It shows **26** A
